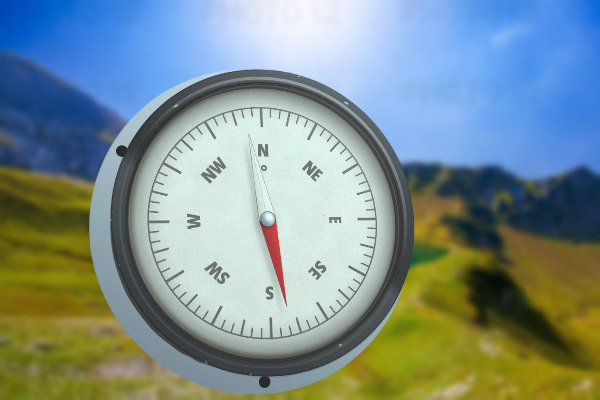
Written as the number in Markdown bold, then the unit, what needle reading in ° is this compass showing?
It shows **170** °
